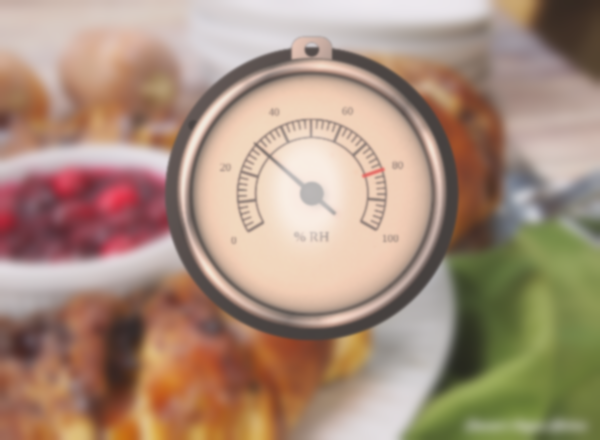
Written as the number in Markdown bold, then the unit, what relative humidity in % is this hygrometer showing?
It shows **30** %
